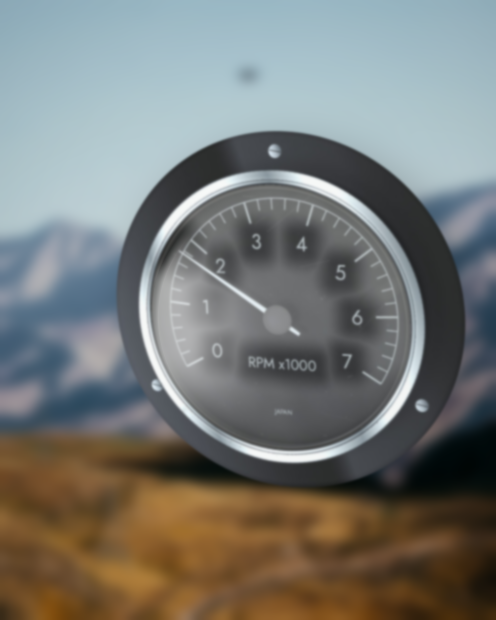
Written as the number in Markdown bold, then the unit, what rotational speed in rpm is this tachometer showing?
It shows **1800** rpm
